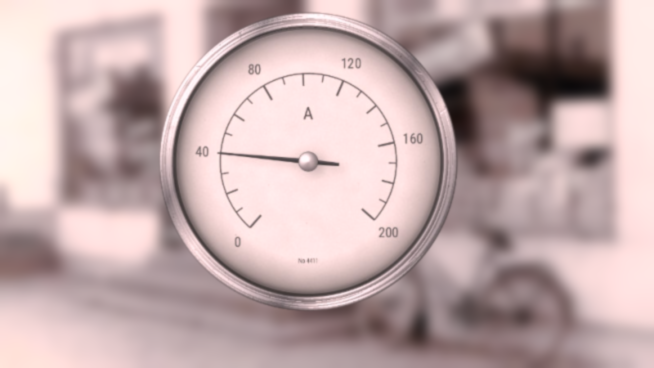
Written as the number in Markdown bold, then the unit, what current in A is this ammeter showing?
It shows **40** A
